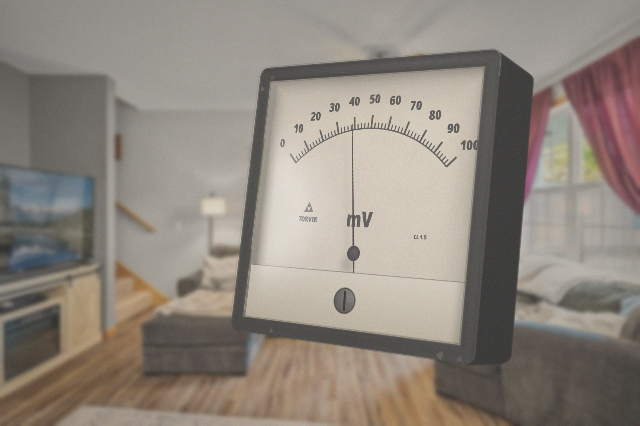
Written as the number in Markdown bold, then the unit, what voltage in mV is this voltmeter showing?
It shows **40** mV
